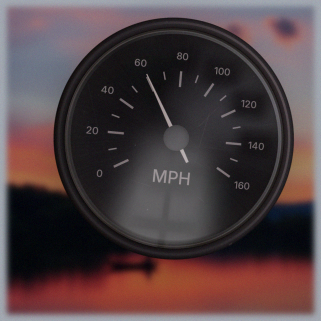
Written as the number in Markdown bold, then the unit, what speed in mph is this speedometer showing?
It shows **60** mph
